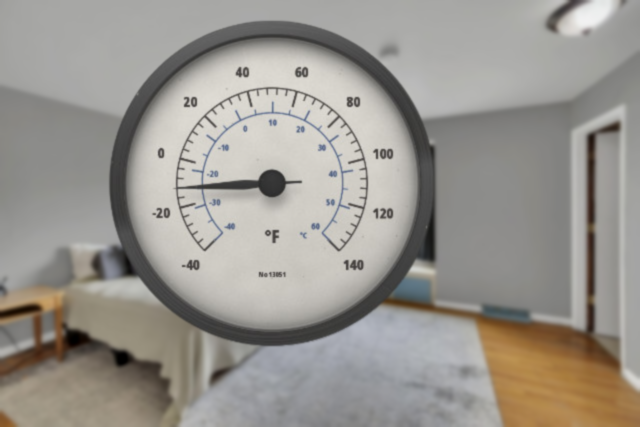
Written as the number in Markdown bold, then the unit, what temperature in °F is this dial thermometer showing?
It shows **-12** °F
